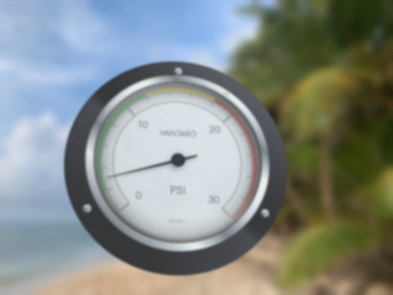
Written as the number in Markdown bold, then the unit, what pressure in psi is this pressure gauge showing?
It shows **3** psi
